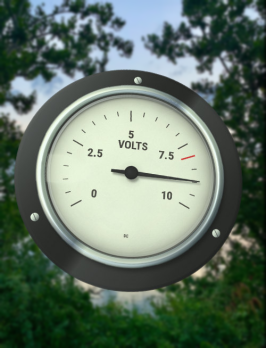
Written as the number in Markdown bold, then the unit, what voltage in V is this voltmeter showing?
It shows **9** V
